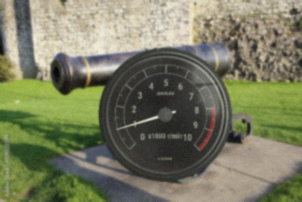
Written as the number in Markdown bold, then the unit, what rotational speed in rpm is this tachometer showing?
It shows **1000** rpm
